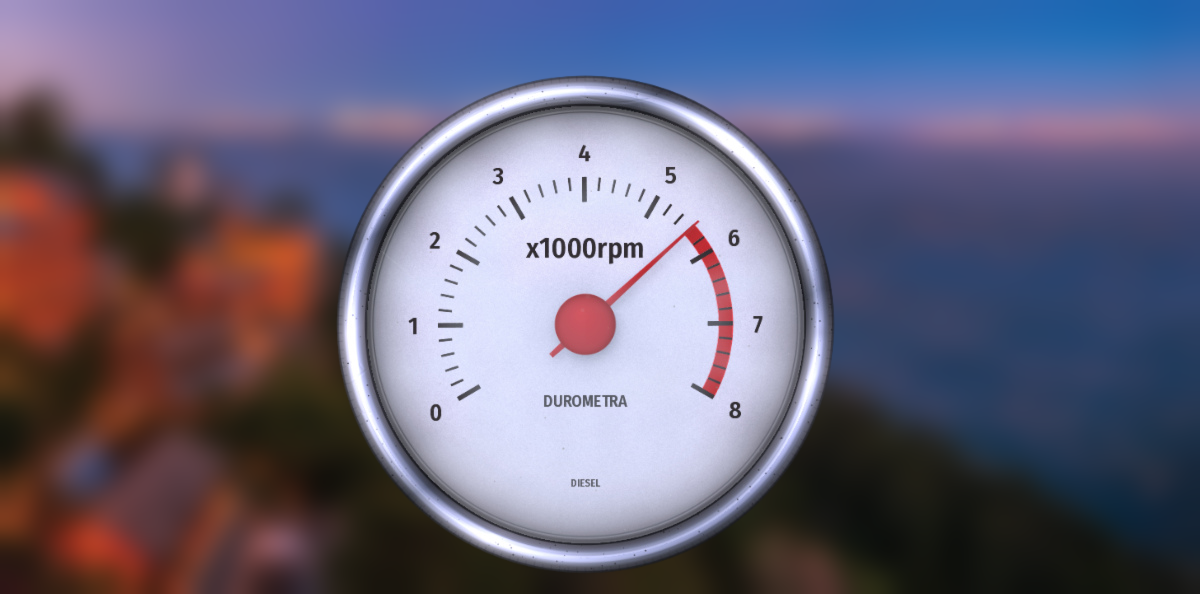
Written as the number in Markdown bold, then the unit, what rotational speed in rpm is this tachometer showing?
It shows **5600** rpm
